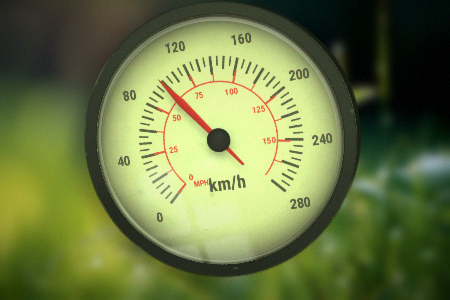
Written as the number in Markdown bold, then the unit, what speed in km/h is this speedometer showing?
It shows **100** km/h
